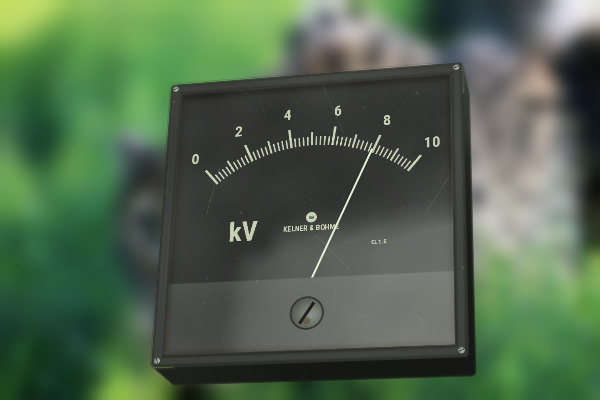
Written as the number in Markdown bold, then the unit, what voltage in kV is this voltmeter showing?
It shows **8** kV
